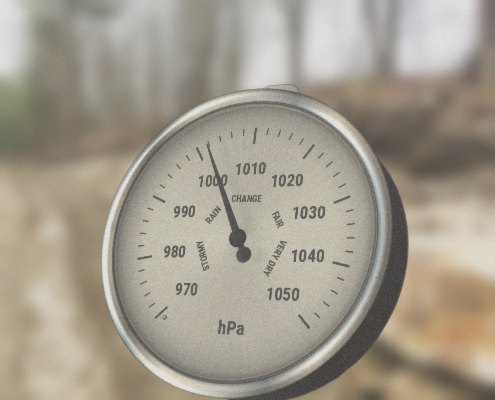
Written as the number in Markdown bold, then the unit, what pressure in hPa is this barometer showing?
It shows **1002** hPa
